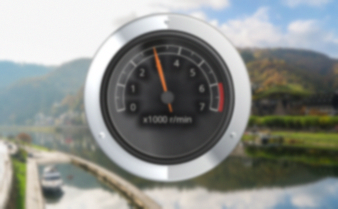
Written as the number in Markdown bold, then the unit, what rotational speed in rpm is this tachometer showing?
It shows **3000** rpm
